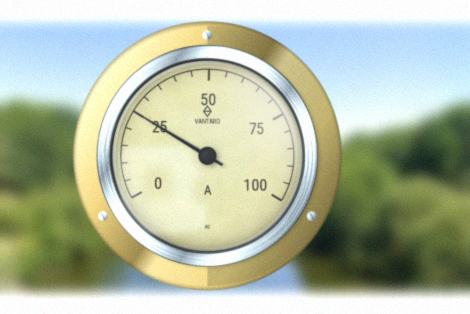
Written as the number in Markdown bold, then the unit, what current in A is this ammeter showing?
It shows **25** A
